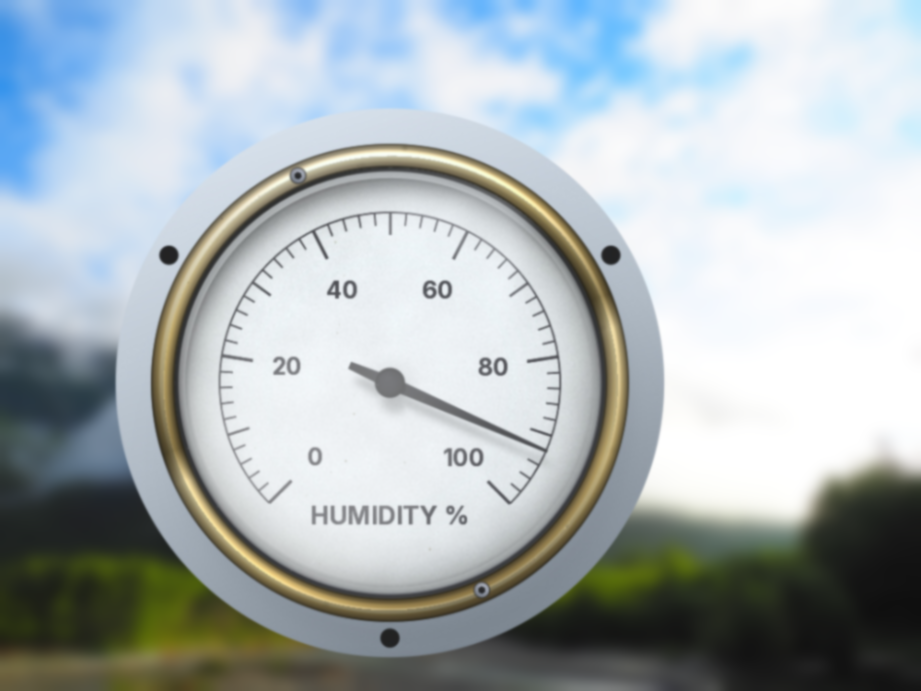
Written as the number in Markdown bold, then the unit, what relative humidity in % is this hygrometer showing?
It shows **92** %
